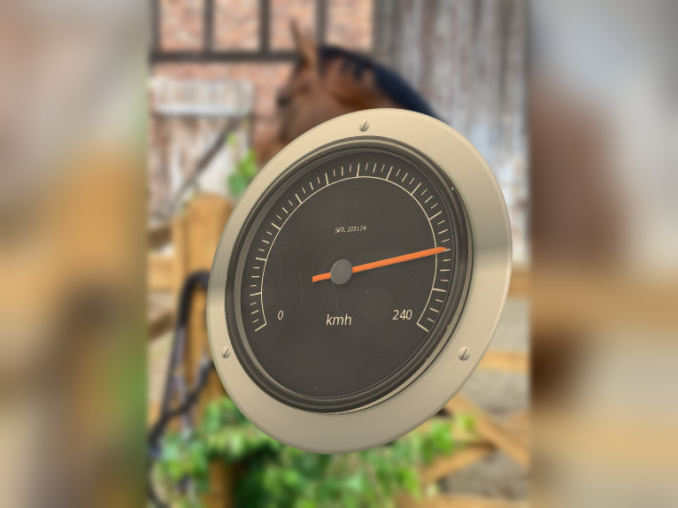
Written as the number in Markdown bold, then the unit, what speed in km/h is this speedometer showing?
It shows **200** km/h
